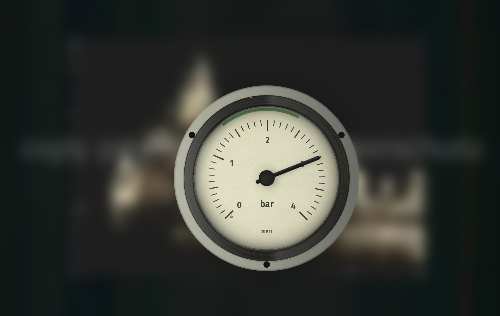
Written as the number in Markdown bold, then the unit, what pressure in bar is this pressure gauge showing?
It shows **3** bar
